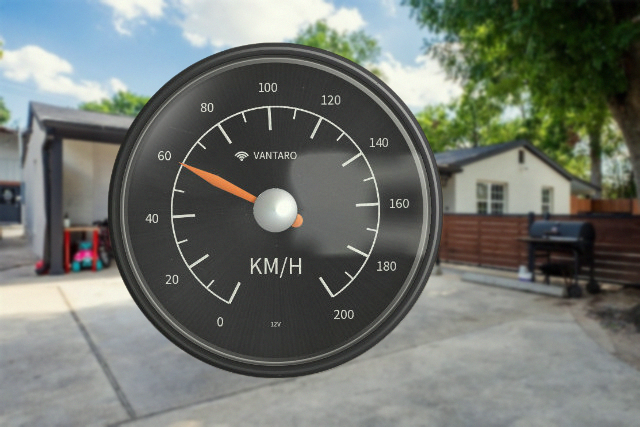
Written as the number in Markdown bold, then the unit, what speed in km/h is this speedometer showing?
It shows **60** km/h
